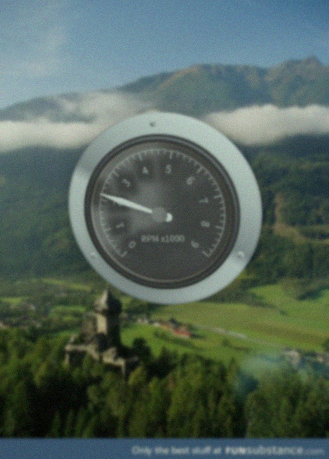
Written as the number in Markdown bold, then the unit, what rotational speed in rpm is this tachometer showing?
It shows **2200** rpm
